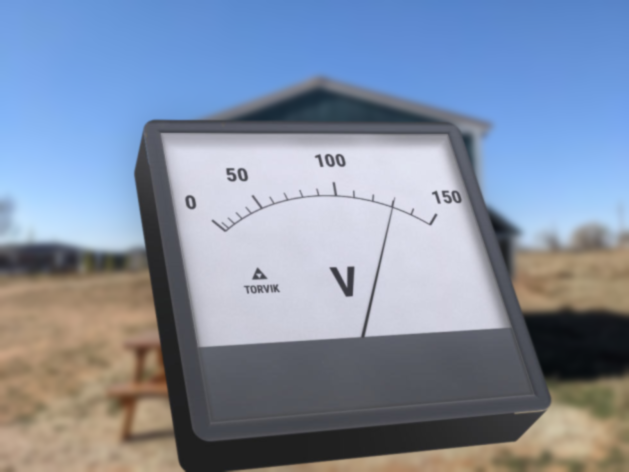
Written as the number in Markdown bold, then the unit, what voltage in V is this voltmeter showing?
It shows **130** V
